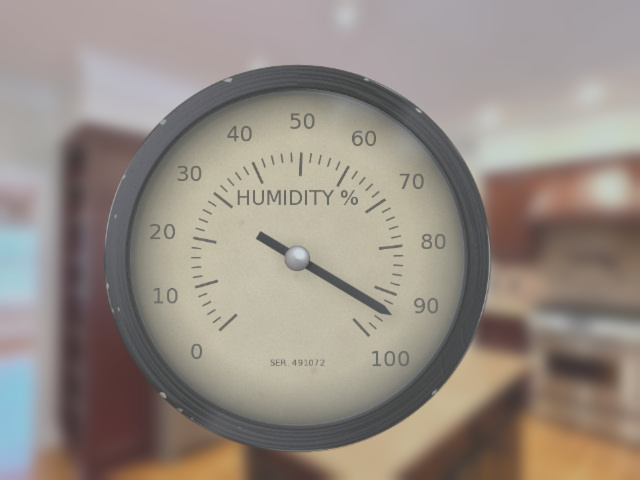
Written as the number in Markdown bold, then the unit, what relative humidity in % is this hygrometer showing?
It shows **94** %
